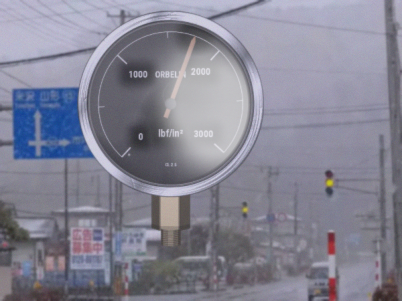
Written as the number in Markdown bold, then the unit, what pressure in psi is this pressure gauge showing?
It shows **1750** psi
